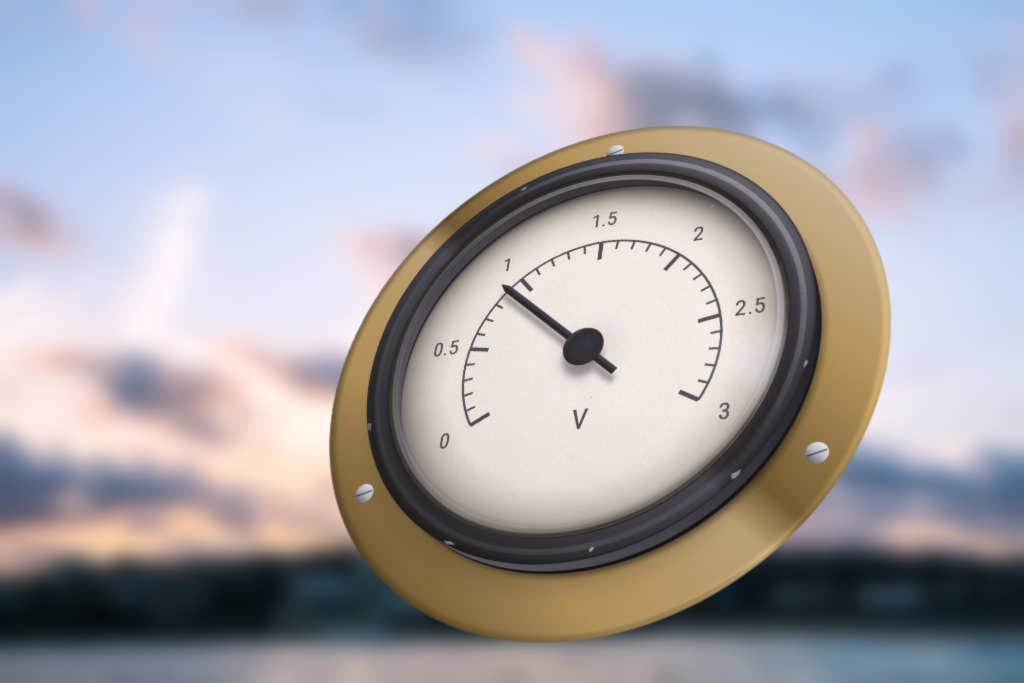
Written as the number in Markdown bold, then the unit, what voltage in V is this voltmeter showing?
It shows **0.9** V
